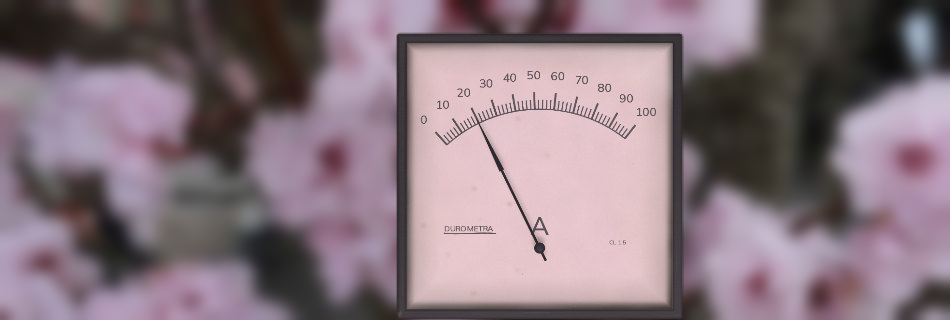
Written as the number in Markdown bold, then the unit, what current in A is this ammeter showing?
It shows **20** A
